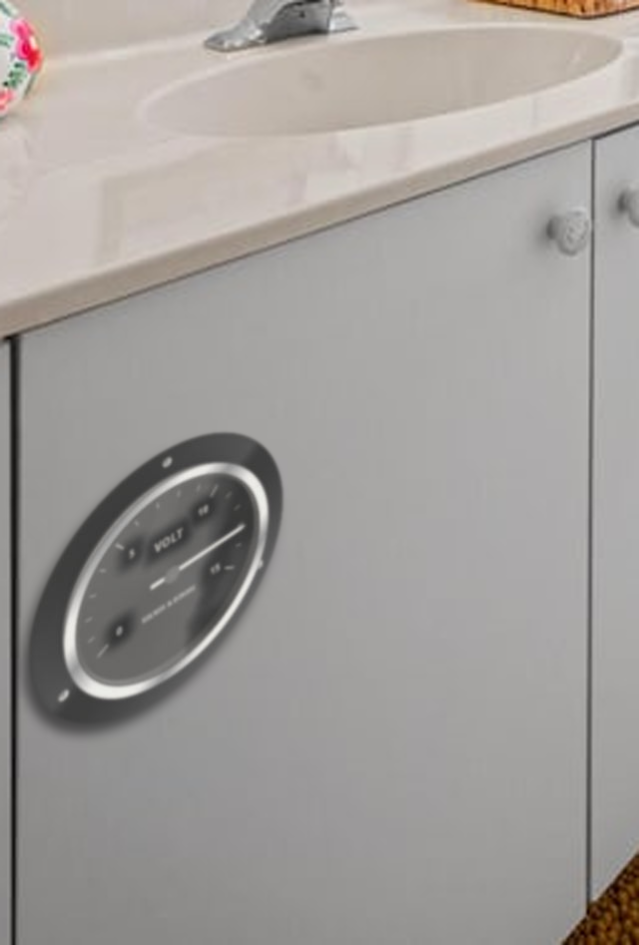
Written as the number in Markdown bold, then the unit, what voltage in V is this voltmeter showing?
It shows **13** V
